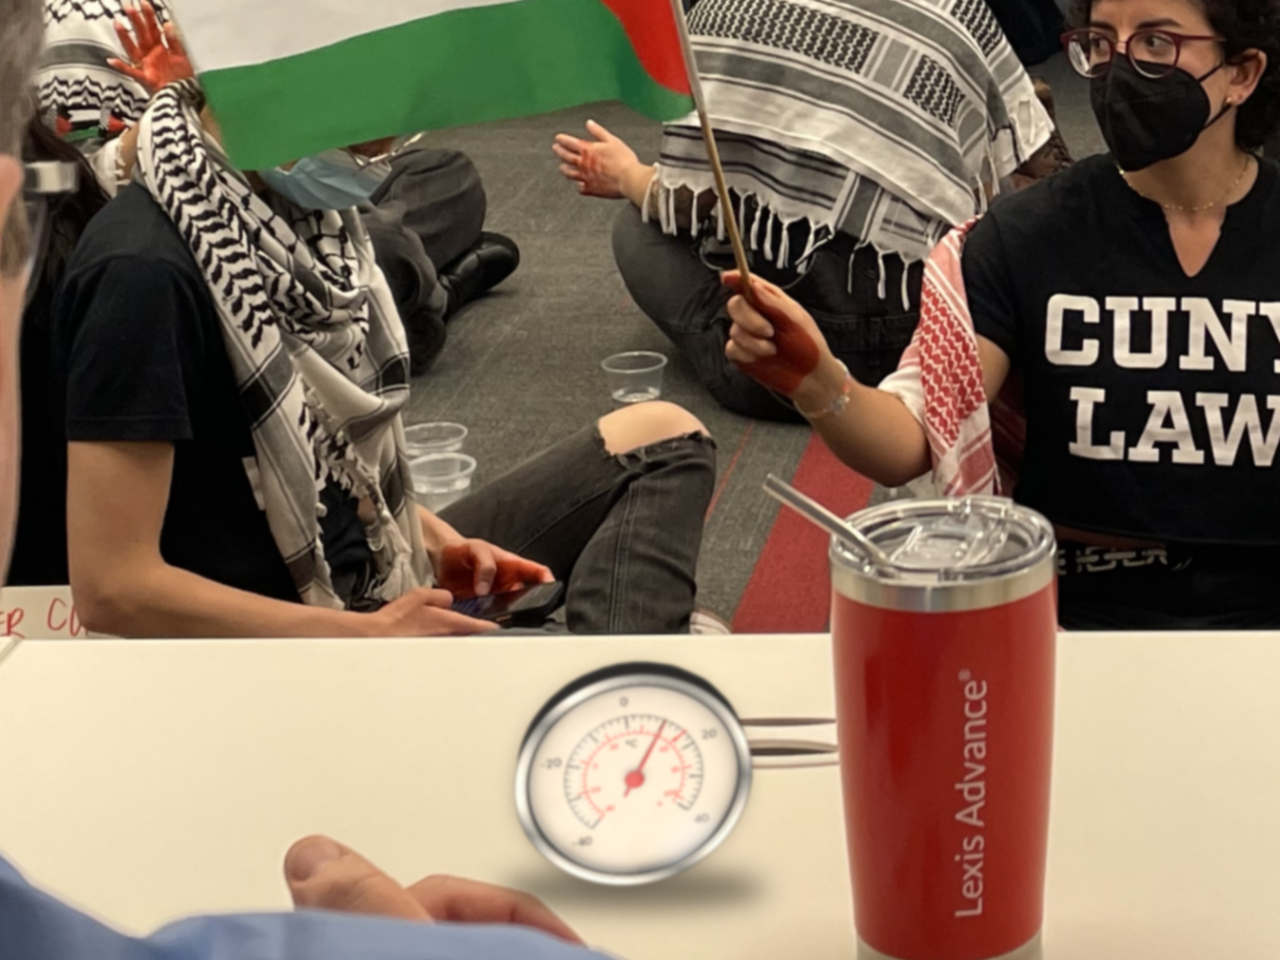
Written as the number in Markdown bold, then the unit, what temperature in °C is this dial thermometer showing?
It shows **10** °C
